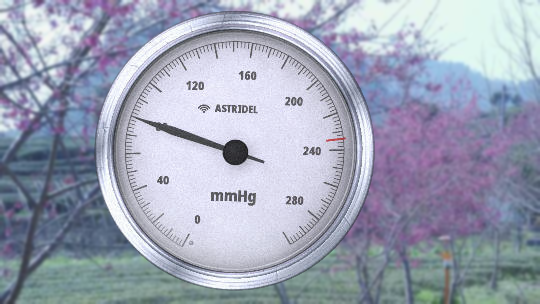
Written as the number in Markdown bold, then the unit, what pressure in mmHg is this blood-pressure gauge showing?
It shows **80** mmHg
